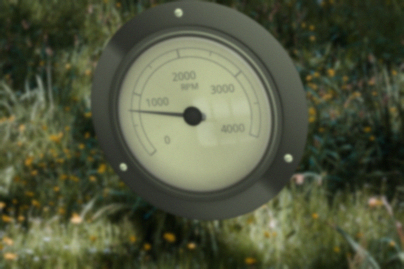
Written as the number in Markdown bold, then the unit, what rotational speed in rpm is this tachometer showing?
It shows **750** rpm
